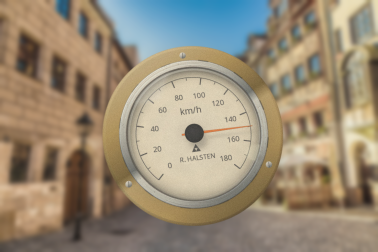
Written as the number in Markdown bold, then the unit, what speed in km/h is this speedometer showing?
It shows **150** km/h
